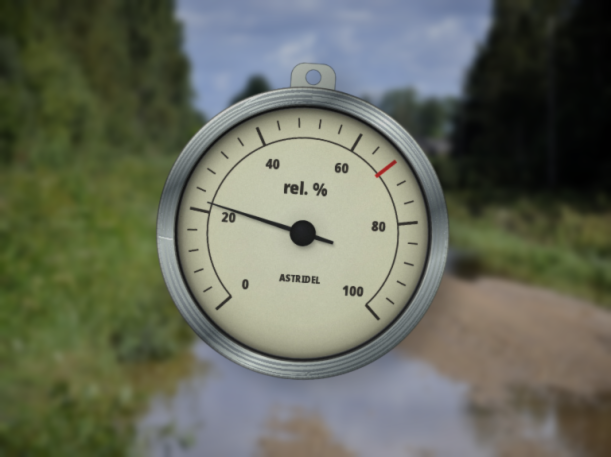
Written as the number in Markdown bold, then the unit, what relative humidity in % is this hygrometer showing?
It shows **22** %
